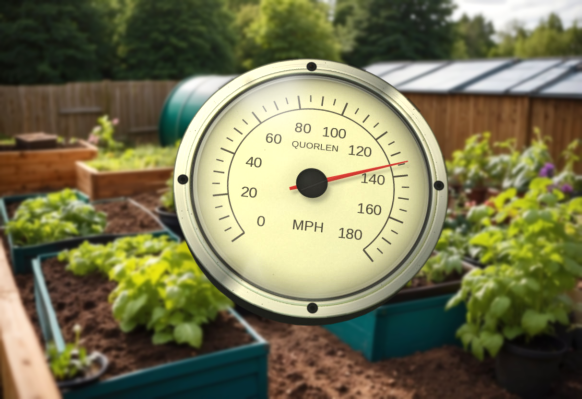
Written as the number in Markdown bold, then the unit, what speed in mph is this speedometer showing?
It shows **135** mph
